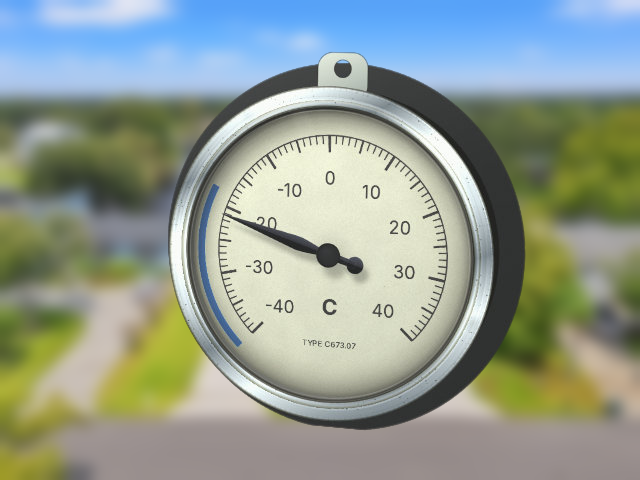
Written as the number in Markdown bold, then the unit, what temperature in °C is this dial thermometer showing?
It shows **-21** °C
